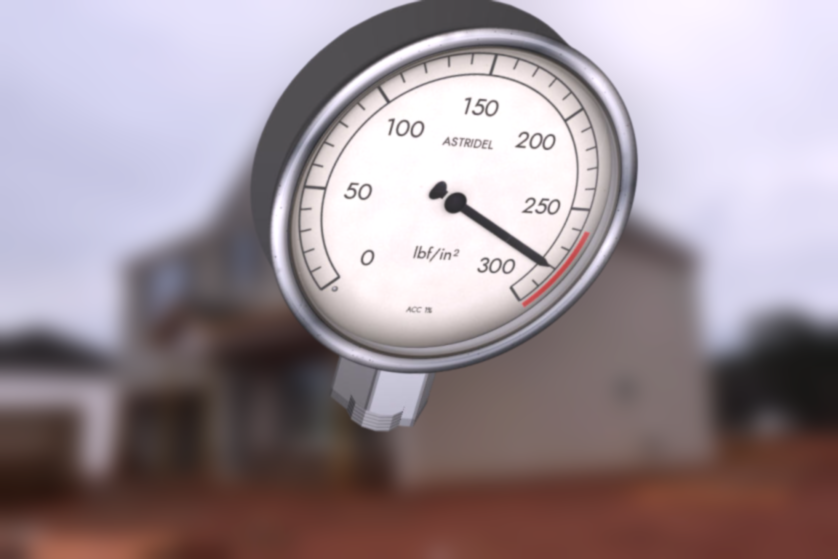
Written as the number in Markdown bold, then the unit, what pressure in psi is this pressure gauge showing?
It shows **280** psi
